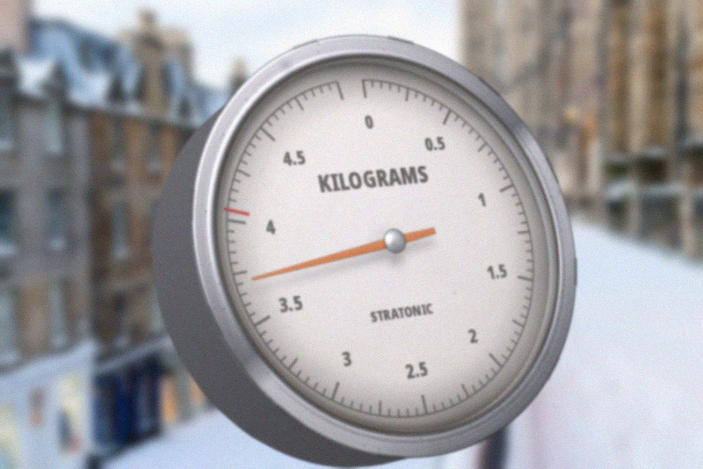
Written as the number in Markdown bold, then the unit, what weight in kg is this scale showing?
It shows **3.7** kg
